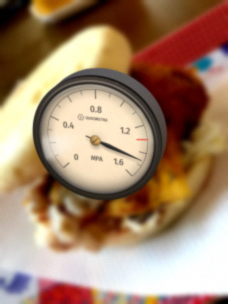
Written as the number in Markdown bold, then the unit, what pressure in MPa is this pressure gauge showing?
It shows **1.45** MPa
